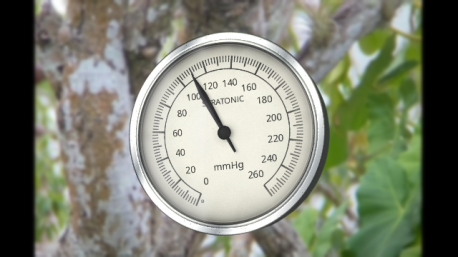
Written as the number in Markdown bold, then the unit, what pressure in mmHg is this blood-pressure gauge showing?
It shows **110** mmHg
